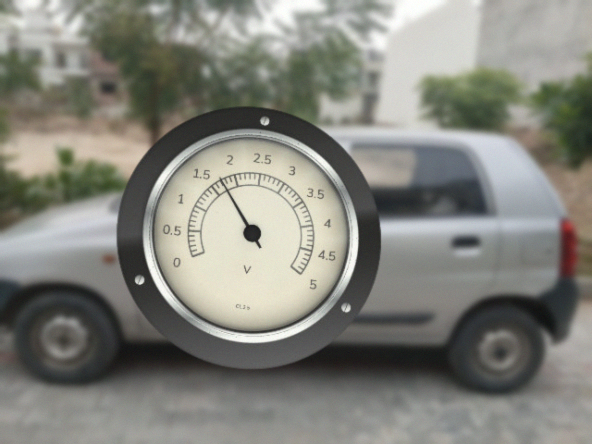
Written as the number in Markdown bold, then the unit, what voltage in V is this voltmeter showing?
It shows **1.7** V
